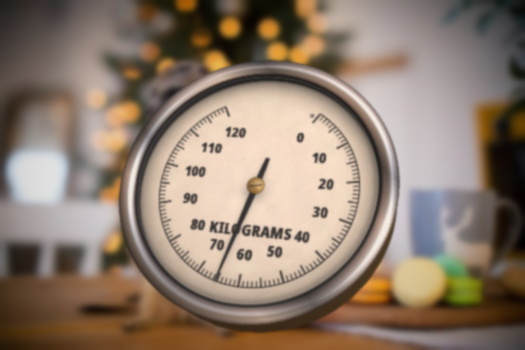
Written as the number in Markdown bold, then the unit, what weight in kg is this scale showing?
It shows **65** kg
